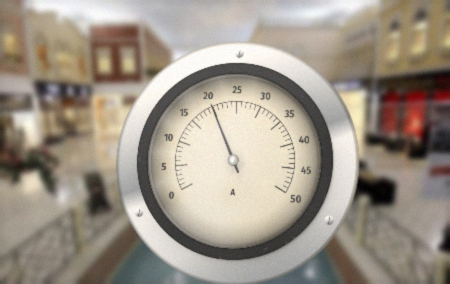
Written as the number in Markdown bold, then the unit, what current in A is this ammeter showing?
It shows **20** A
